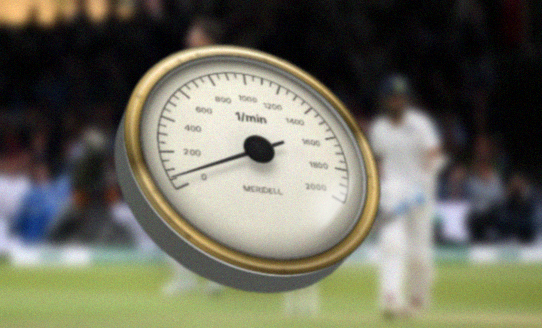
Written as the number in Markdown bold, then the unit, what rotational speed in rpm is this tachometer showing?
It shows **50** rpm
